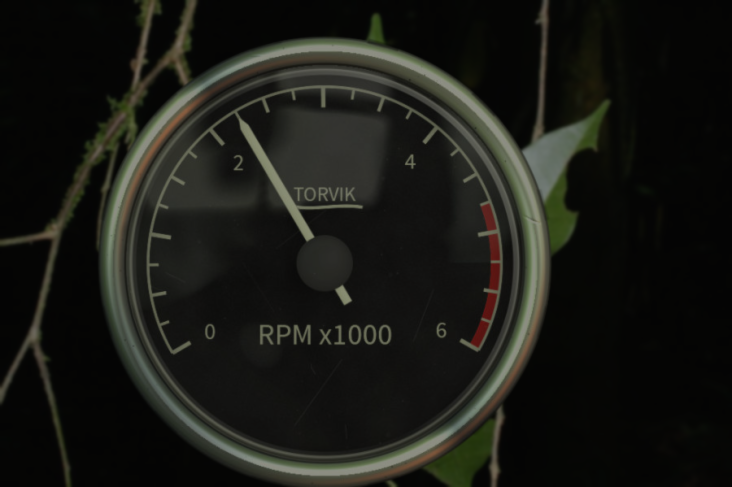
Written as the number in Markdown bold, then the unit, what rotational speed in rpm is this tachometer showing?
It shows **2250** rpm
